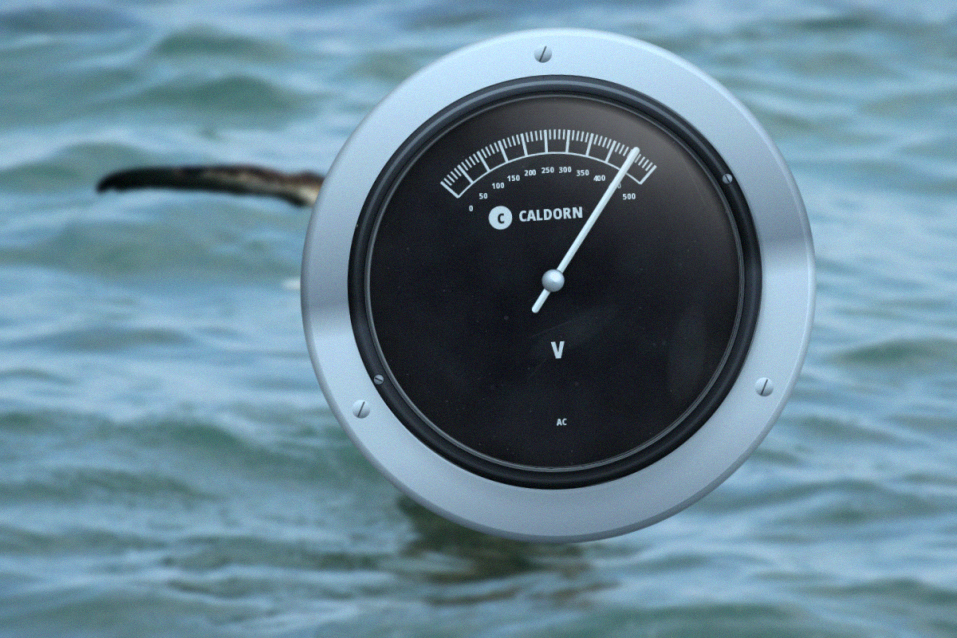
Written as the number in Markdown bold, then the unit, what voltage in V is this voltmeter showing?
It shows **450** V
